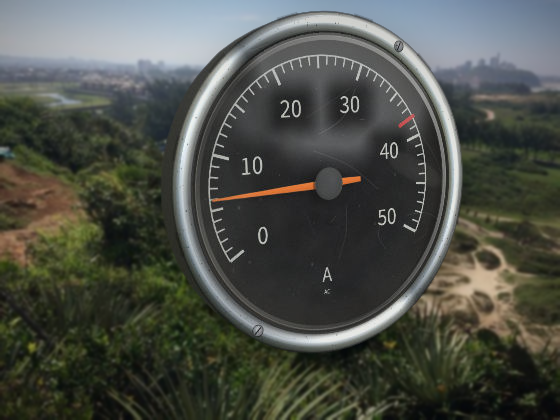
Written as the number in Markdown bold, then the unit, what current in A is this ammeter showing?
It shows **6** A
